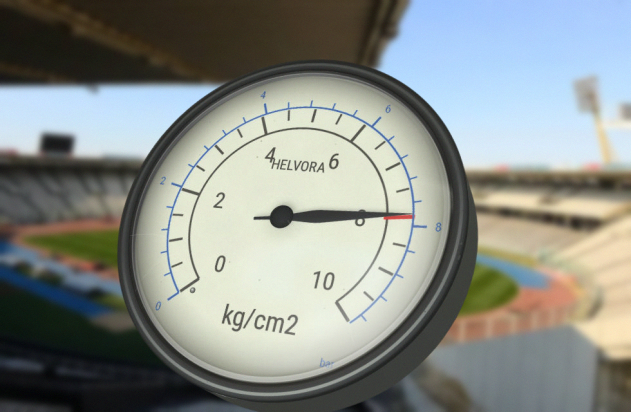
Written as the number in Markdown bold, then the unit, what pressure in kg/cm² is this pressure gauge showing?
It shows **8** kg/cm²
